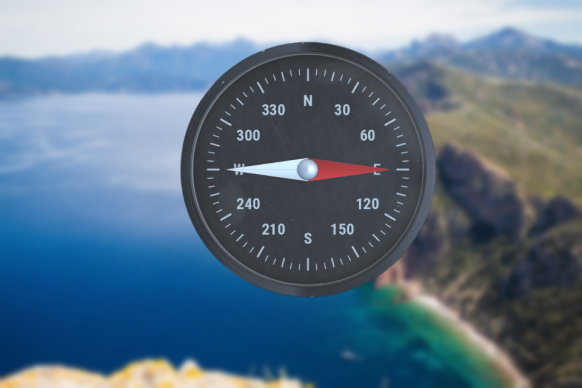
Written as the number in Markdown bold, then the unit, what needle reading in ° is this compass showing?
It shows **90** °
